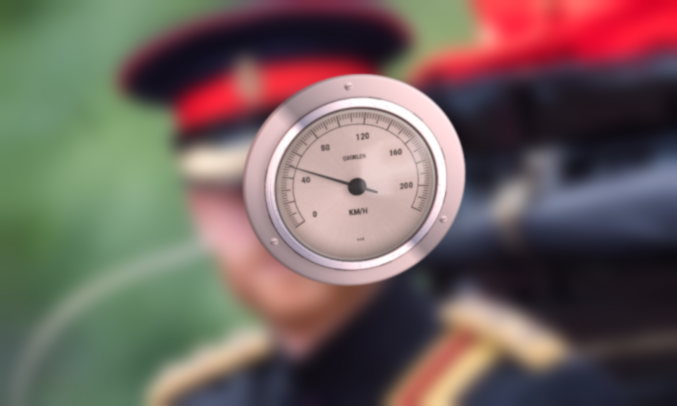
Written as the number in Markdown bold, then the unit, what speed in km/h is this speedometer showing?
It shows **50** km/h
